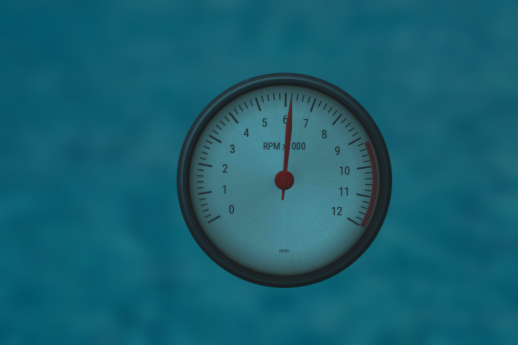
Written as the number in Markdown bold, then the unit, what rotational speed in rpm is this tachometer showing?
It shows **6200** rpm
